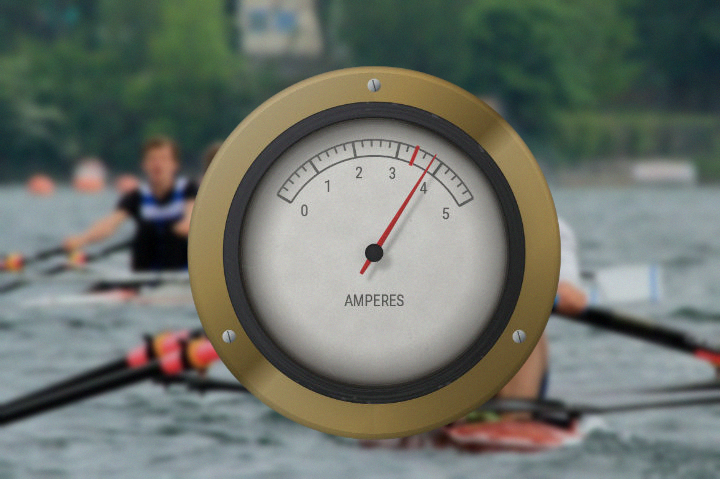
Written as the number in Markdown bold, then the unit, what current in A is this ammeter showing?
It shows **3.8** A
